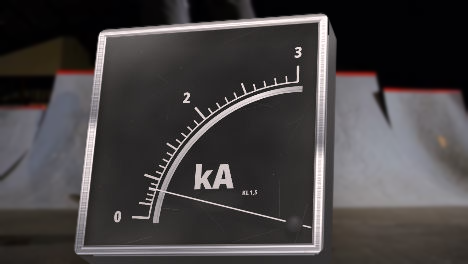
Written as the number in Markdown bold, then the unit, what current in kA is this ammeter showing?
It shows **0.8** kA
